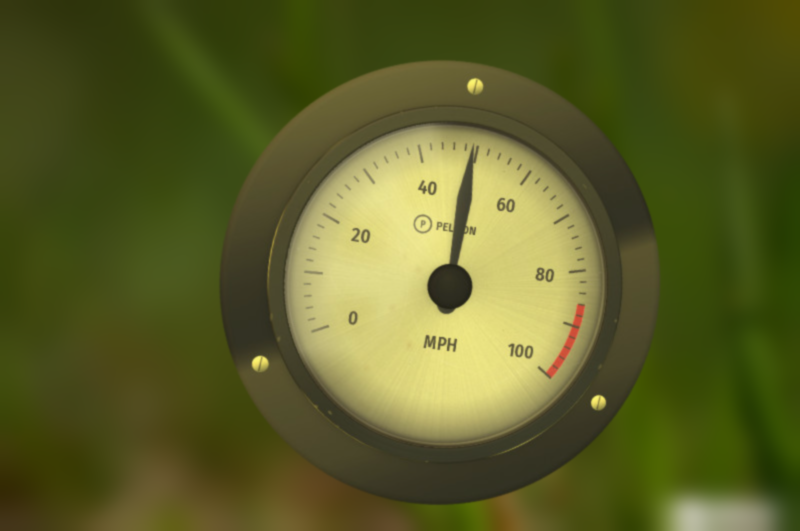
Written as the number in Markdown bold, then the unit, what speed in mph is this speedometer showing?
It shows **49** mph
